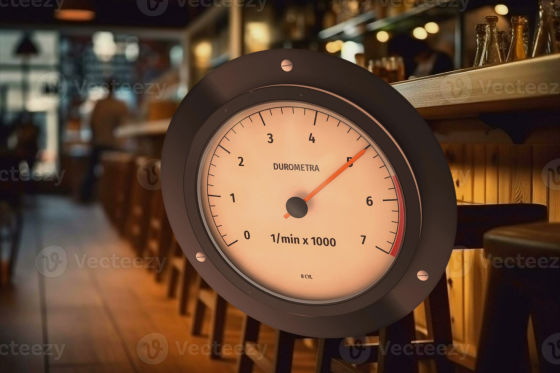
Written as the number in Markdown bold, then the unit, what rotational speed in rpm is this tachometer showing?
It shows **5000** rpm
